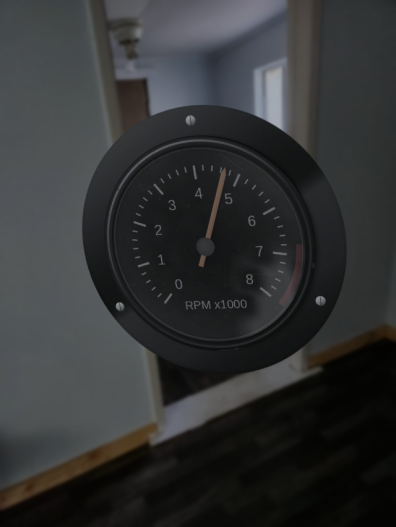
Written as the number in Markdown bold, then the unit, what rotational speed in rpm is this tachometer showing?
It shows **4700** rpm
